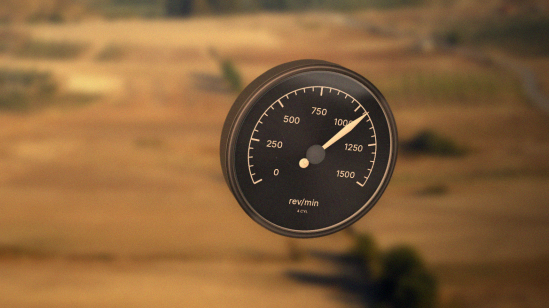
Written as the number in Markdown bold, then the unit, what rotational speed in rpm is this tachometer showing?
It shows **1050** rpm
